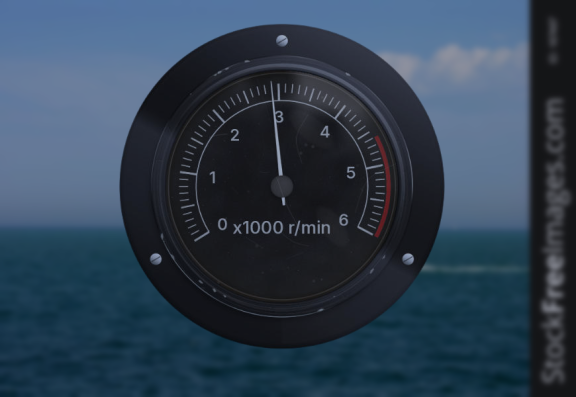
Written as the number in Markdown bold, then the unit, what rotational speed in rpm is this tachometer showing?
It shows **2900** rpm
